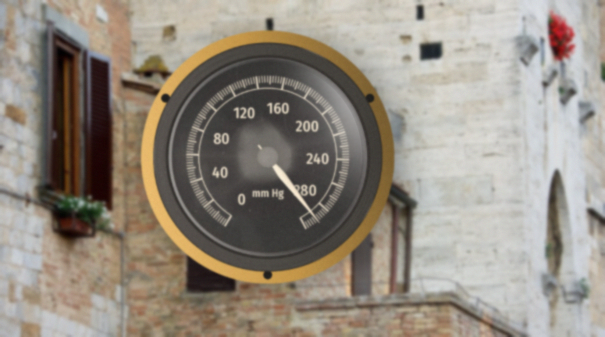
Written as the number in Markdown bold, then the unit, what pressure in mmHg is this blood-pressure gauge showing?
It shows **290** mmHg
